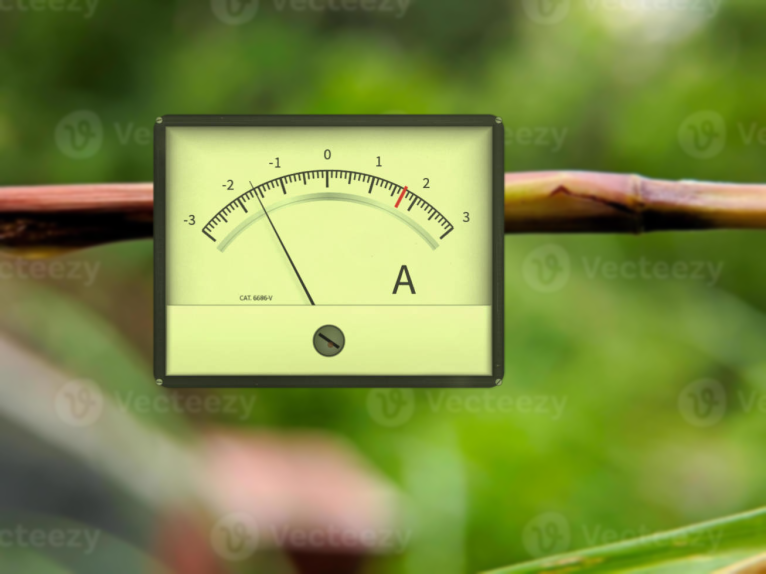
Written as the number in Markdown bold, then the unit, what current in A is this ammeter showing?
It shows **-1.6** A
